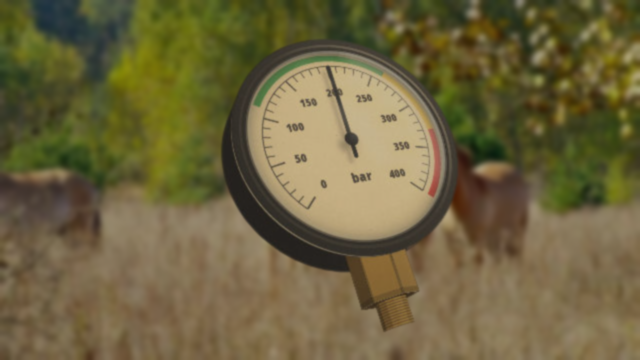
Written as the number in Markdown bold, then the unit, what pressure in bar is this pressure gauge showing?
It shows **200** bar
